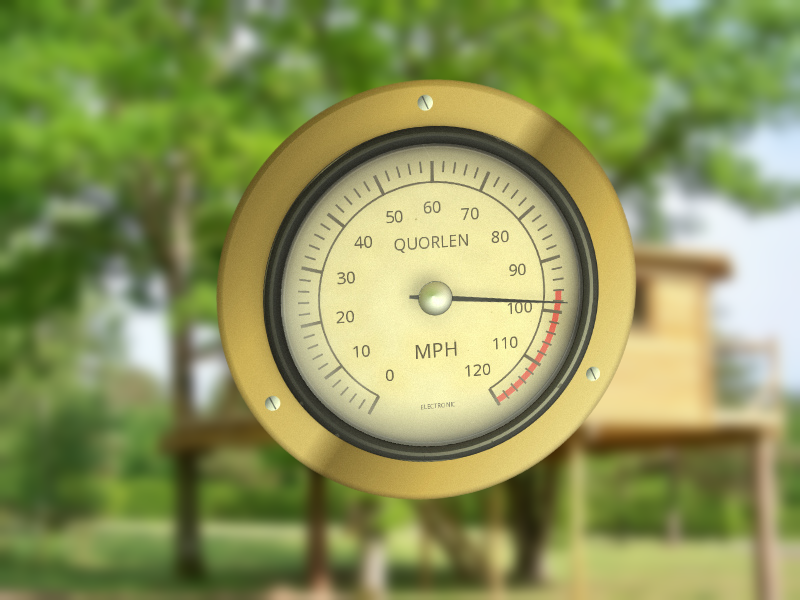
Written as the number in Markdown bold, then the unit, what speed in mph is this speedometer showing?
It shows **98** mph
